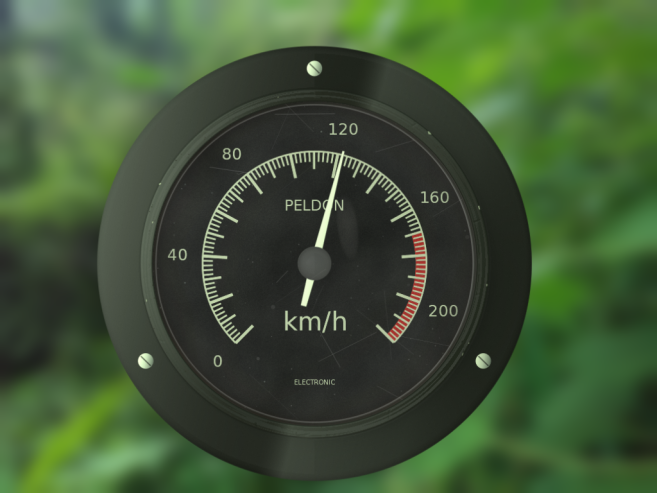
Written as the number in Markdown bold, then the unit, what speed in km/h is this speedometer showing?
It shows **122** km/h
